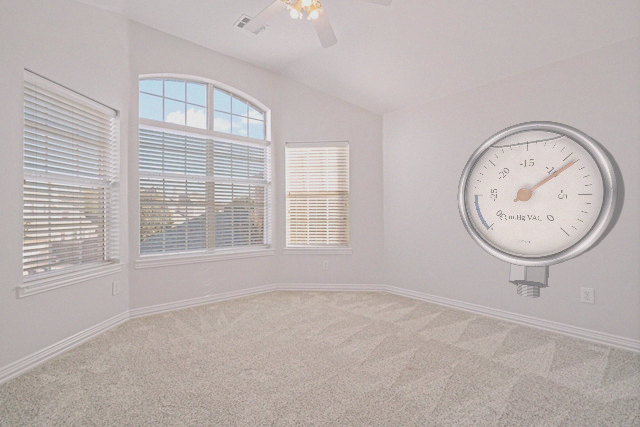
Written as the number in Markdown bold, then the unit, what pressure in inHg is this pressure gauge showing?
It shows **-9** inHg
